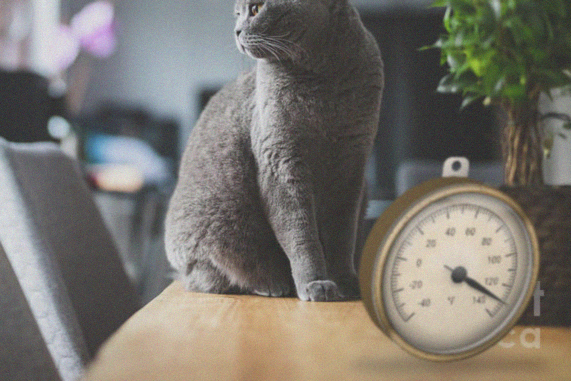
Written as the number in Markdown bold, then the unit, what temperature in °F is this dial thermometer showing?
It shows **130** °F
